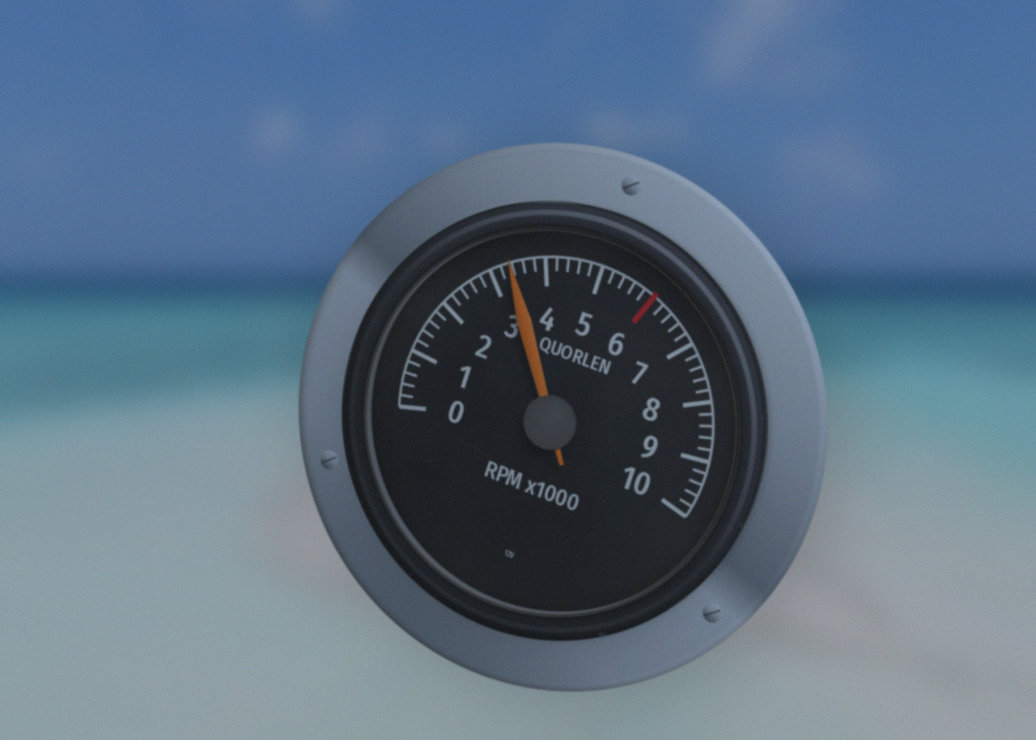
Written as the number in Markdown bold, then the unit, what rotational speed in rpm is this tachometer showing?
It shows **3400** rpm
